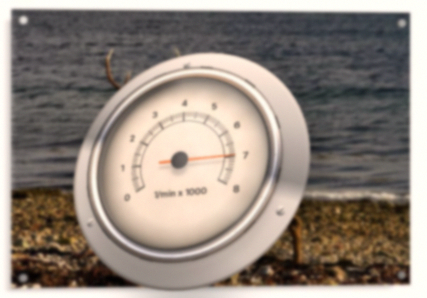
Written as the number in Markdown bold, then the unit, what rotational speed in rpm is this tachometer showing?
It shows **7000** rpm
